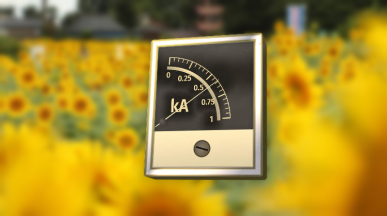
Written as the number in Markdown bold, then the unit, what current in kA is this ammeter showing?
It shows **0.6** kA
